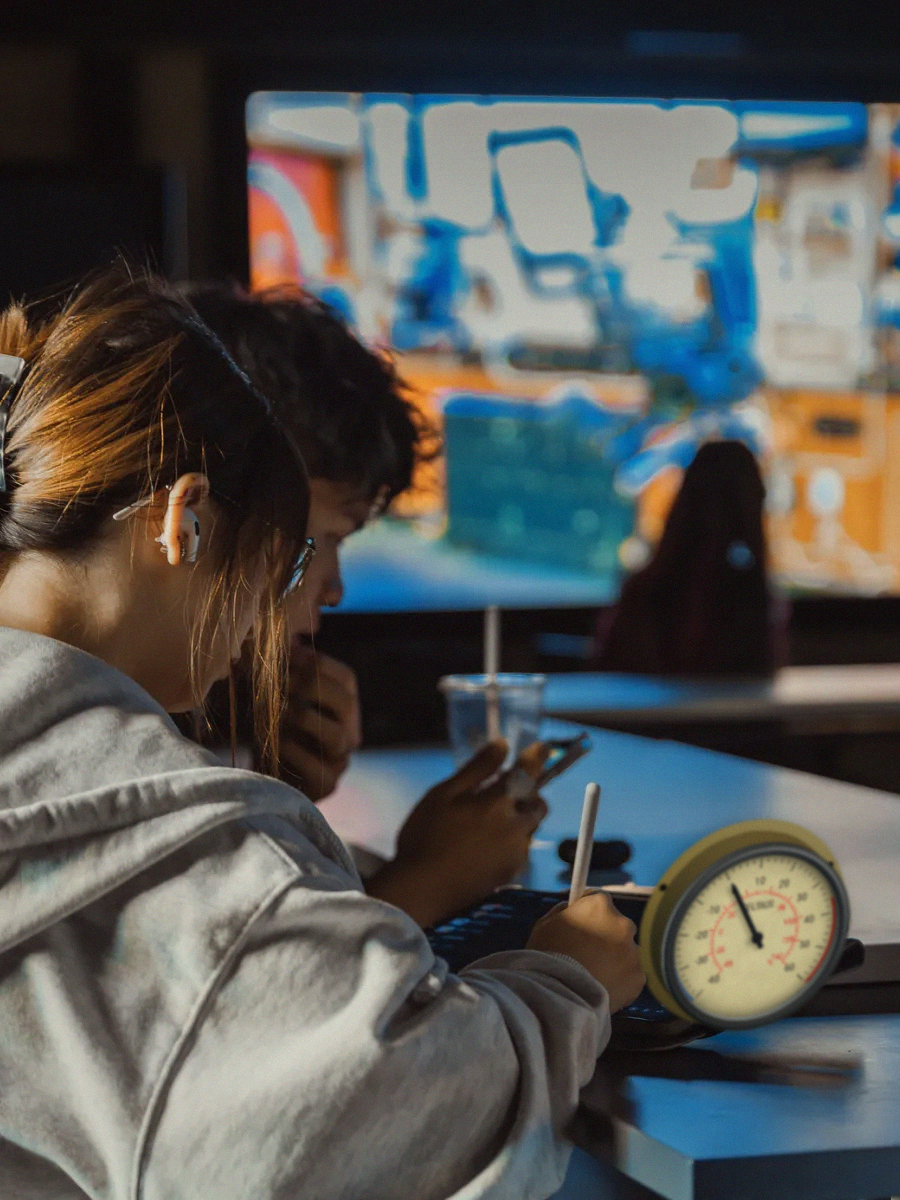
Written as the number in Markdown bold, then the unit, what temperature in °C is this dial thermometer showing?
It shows **0** °C
